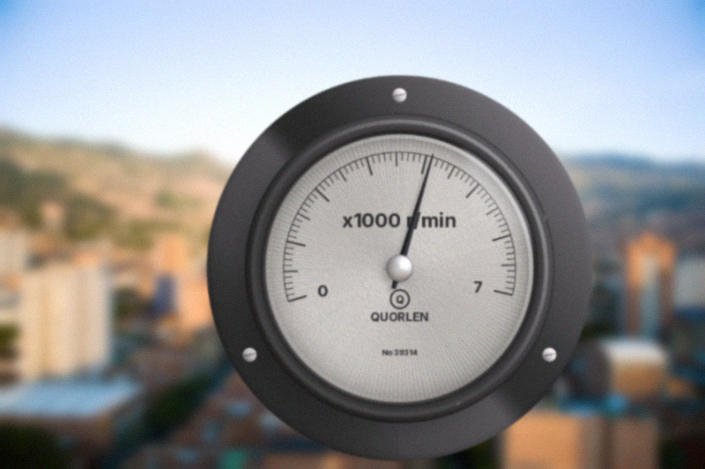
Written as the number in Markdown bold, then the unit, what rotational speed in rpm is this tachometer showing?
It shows **4100** rpm
